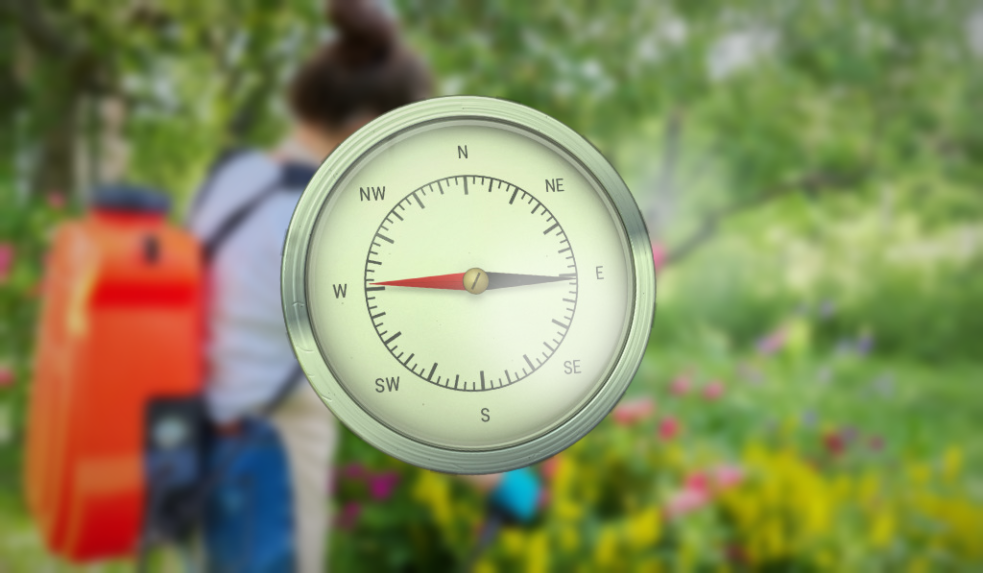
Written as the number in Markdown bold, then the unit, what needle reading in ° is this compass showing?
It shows **272.5** °
